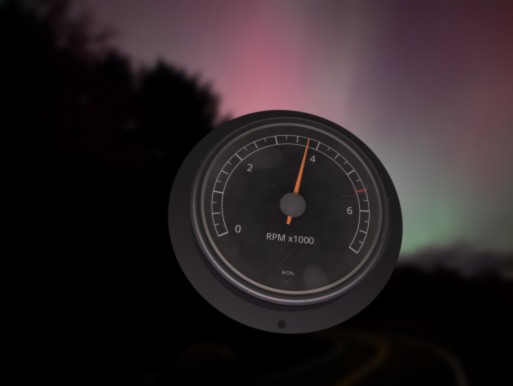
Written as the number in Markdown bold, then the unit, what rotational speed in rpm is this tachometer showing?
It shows **3750** rpm
